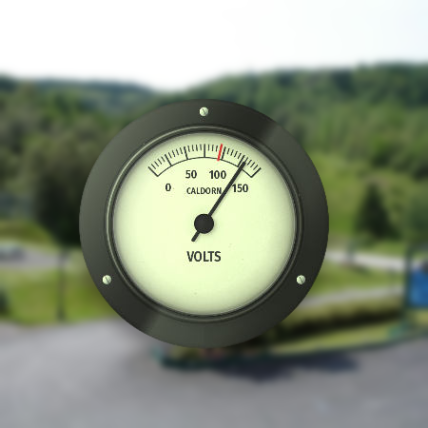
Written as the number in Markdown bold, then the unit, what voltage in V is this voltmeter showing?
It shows **130** V
